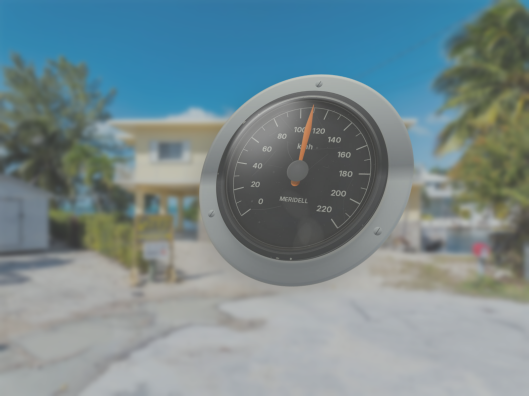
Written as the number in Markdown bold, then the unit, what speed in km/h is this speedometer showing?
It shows **110** km/h
